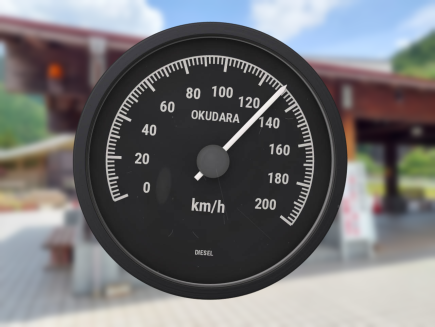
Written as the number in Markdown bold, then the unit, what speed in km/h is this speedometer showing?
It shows **130** km/h
